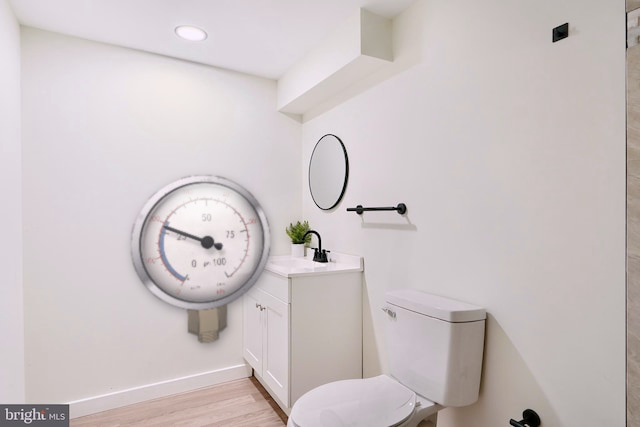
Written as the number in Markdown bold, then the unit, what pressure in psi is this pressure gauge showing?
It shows **27.5** psi
